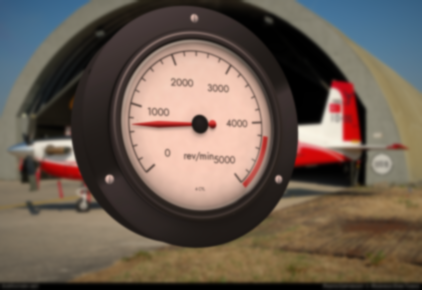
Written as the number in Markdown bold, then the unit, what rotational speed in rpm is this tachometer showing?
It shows **700** rpm
